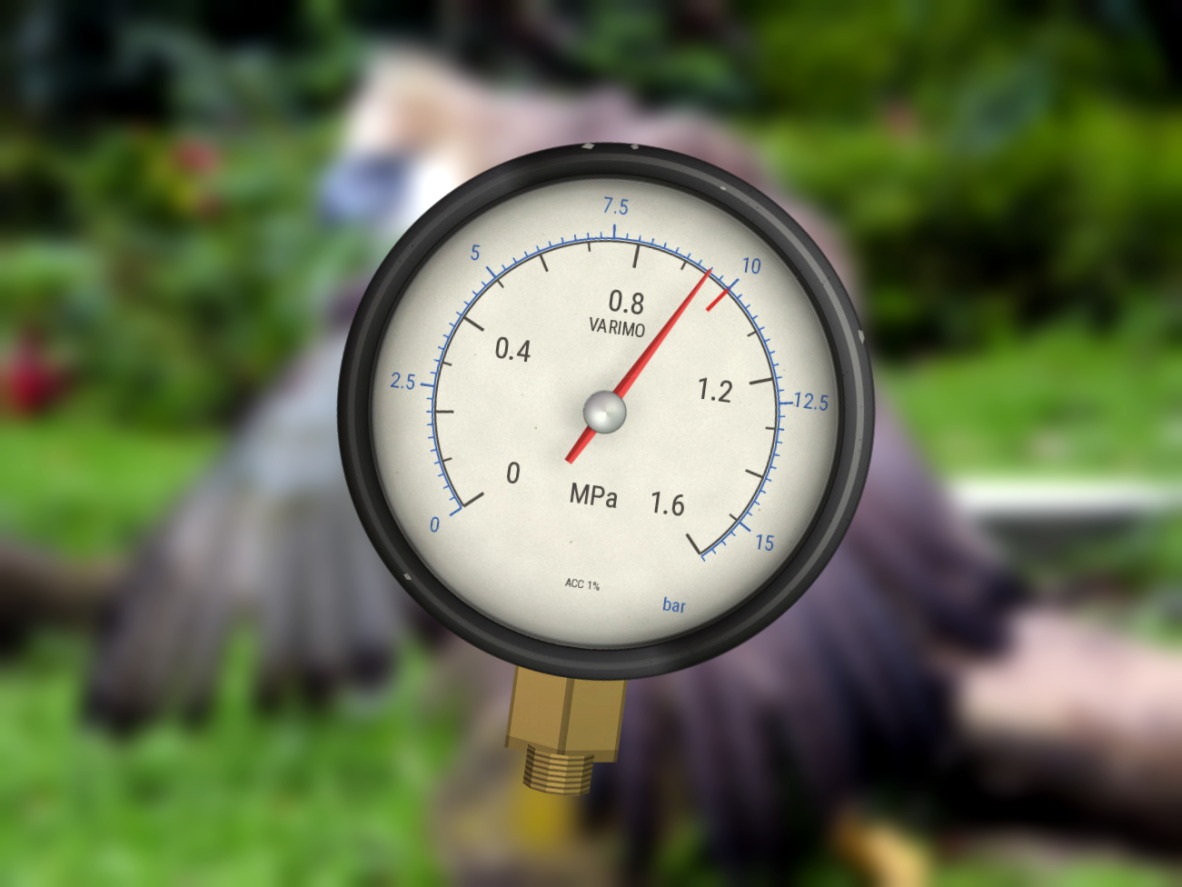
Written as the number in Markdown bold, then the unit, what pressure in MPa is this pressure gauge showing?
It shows **0.95** MPa
